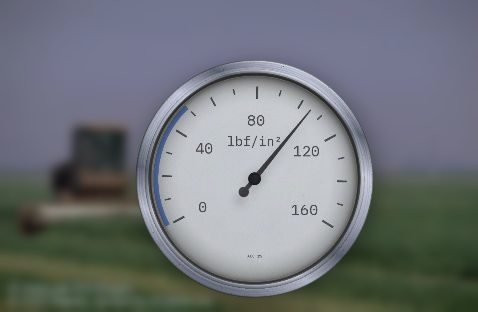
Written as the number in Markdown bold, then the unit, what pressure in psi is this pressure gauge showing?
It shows **105** psi
